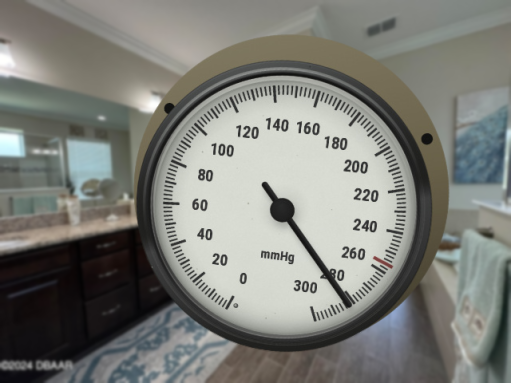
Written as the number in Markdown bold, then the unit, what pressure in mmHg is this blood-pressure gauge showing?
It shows **282** mmHg
